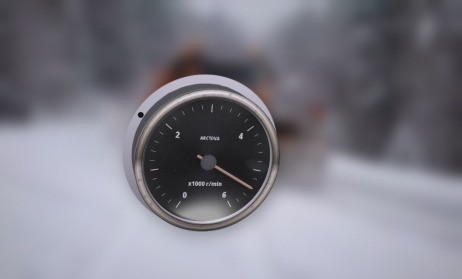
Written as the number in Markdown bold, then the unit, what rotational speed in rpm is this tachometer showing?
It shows **5400** rpm
